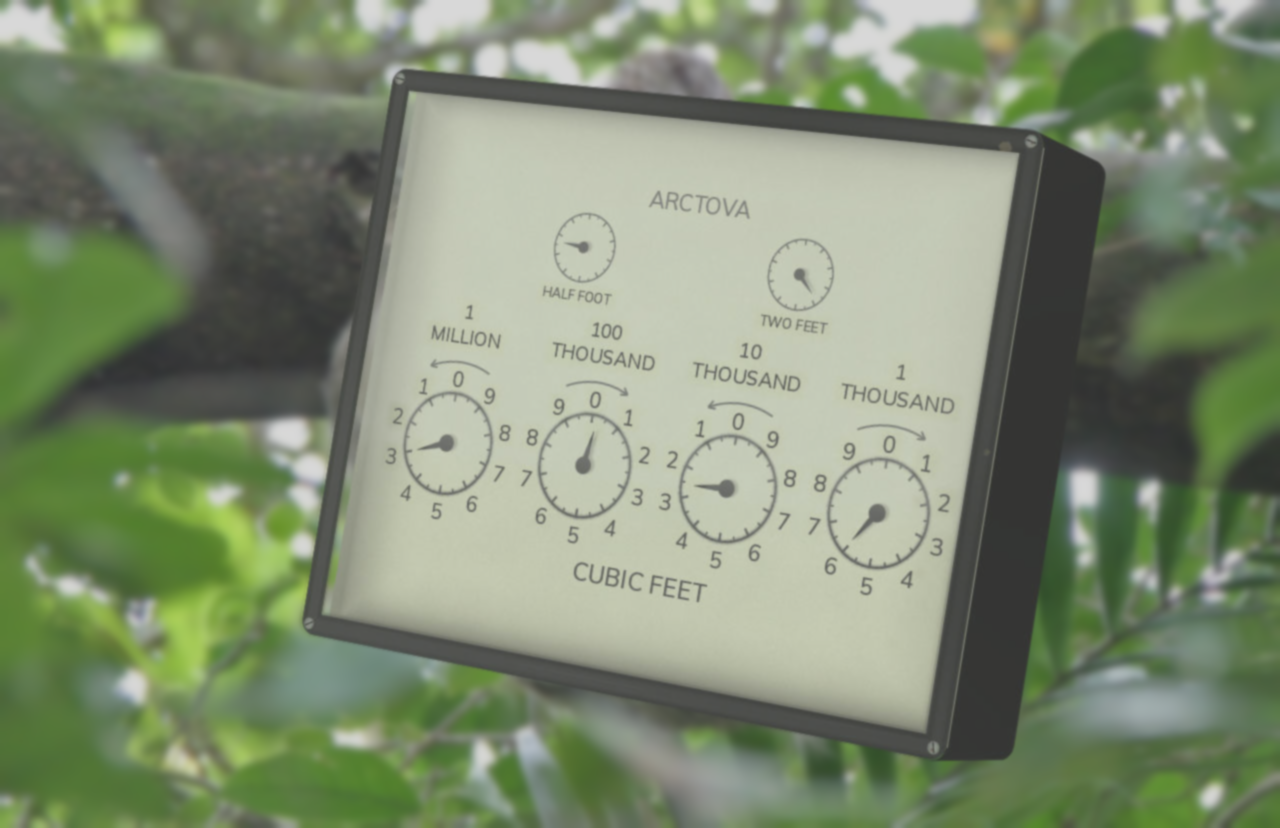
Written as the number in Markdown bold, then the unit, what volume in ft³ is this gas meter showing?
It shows **302600** ft³
